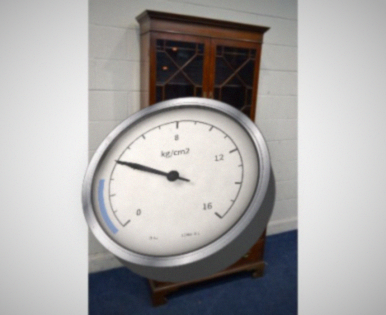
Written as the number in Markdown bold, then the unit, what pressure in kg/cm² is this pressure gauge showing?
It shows **4** kg/cm²
